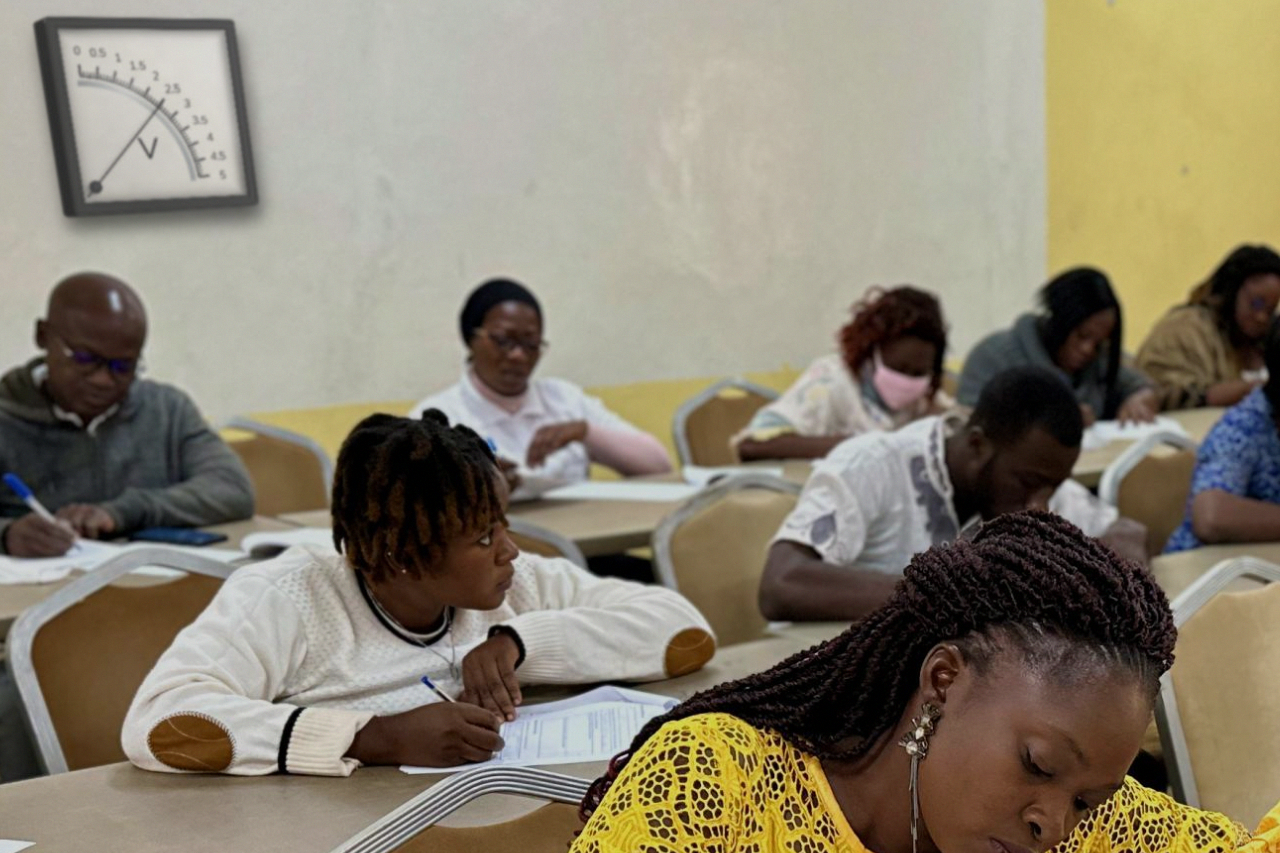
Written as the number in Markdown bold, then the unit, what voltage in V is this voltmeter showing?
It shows **2.5** V
